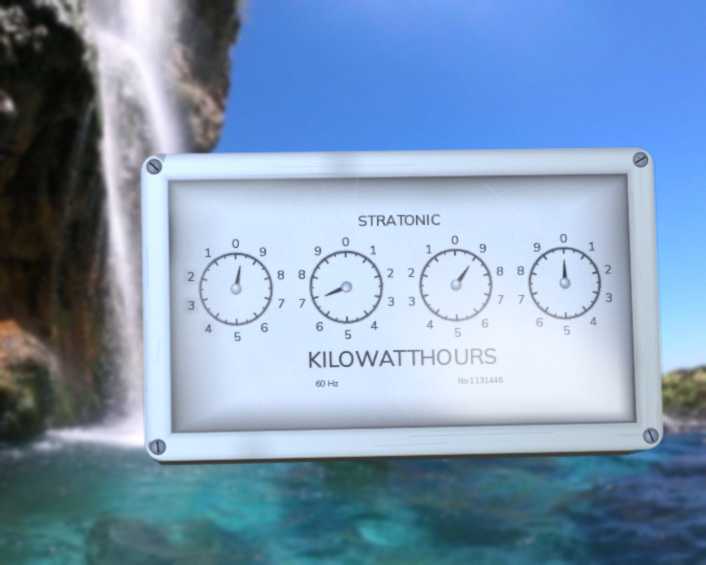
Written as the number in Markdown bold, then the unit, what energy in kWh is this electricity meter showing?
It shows **9690** kWh
